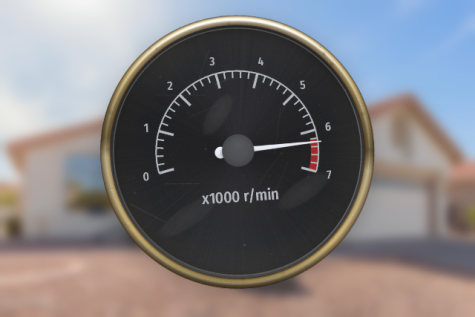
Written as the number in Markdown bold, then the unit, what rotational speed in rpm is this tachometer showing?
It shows **6300** rpm
